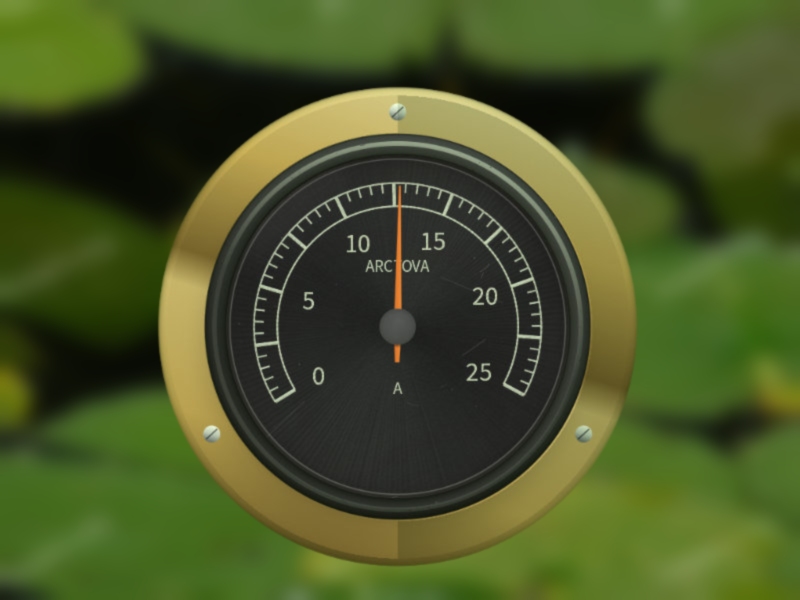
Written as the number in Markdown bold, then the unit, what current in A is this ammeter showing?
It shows **12.75** A
